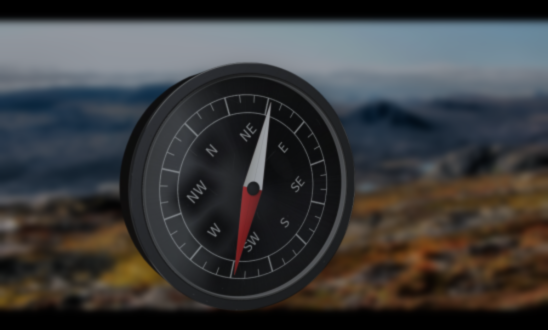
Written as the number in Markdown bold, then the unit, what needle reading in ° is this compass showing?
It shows **240** °
